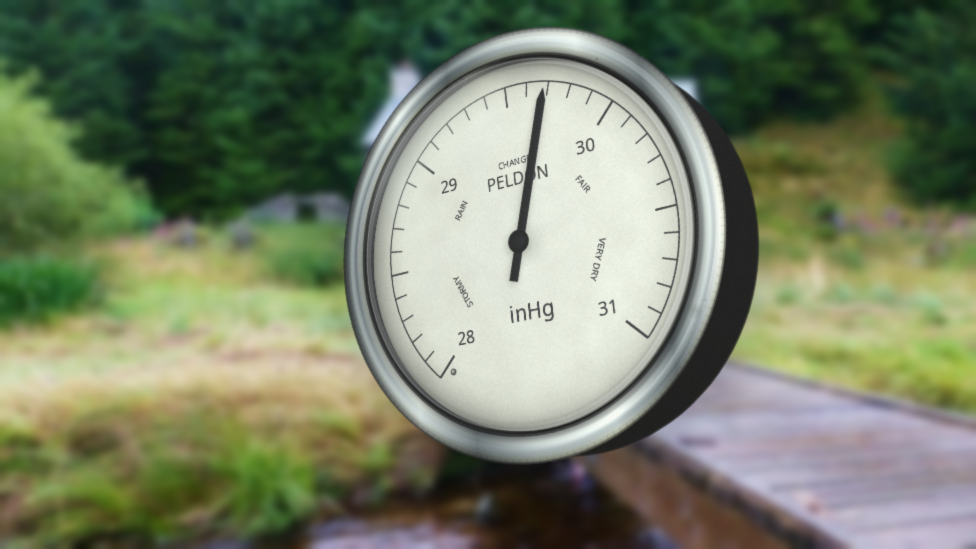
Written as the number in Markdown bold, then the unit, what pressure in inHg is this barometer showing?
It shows **29.7** inHg
